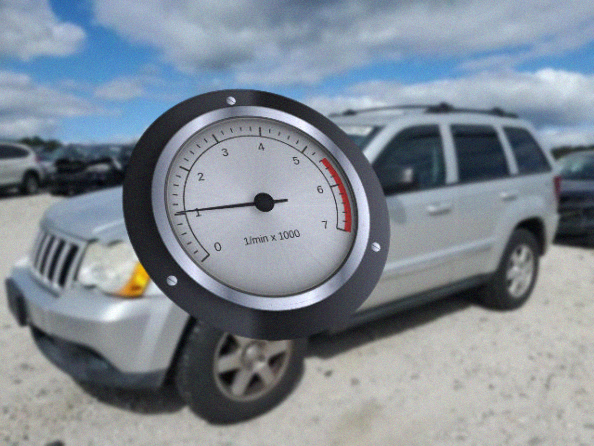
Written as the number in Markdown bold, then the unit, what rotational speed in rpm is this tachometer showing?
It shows **1000** rpm
